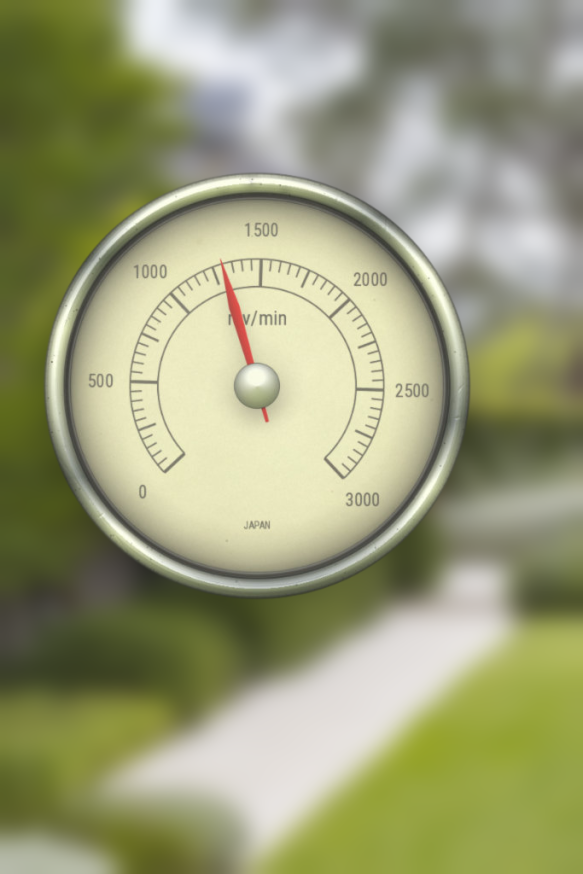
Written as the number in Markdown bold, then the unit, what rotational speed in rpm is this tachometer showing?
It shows **1300** rpm
